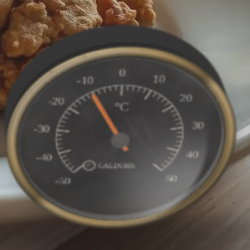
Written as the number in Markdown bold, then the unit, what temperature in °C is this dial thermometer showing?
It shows **-10** °C
